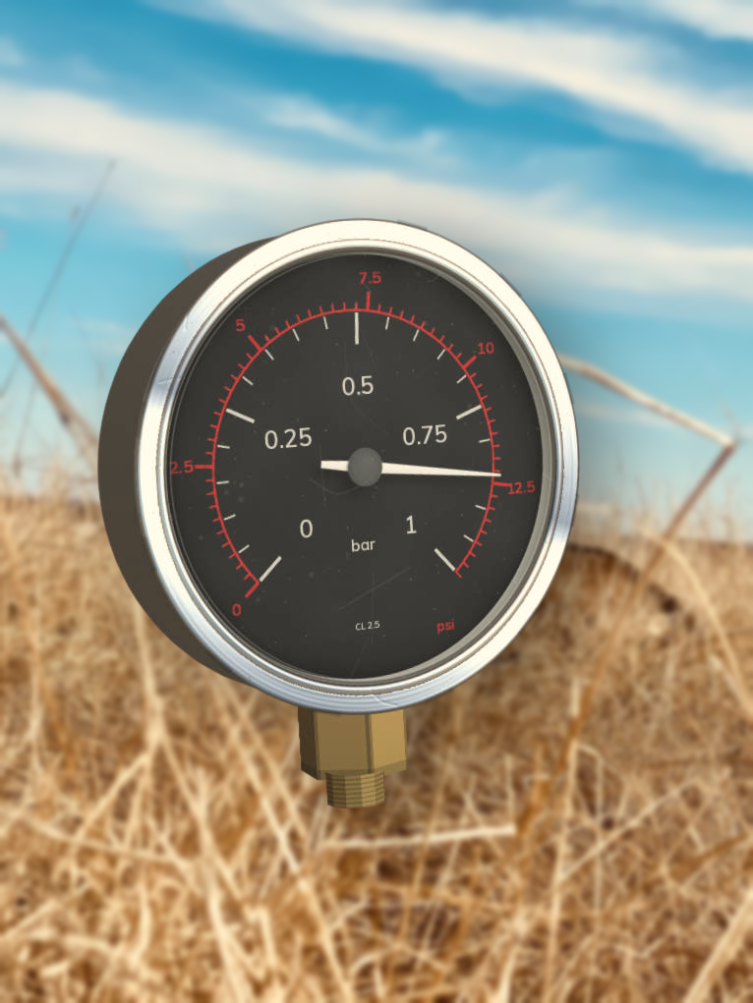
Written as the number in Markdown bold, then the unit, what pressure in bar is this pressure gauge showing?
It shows **0.85** bar
